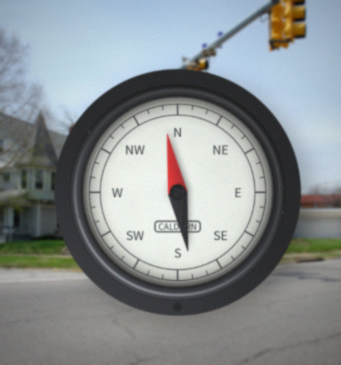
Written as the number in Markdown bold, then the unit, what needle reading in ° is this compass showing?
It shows **350** °
